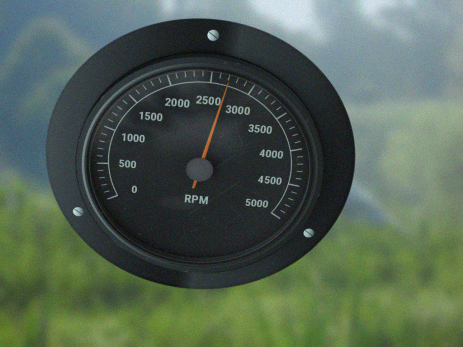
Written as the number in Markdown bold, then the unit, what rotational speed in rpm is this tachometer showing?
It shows **2700** rpm
